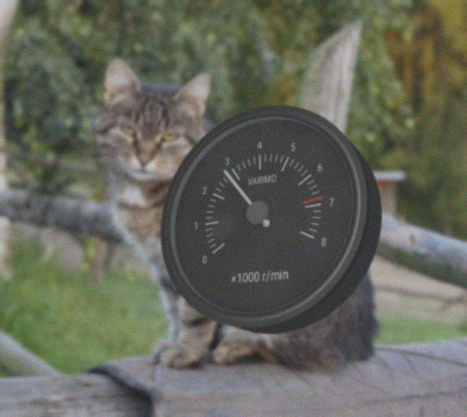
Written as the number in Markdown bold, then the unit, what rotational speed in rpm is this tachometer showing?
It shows **2800** rpm
